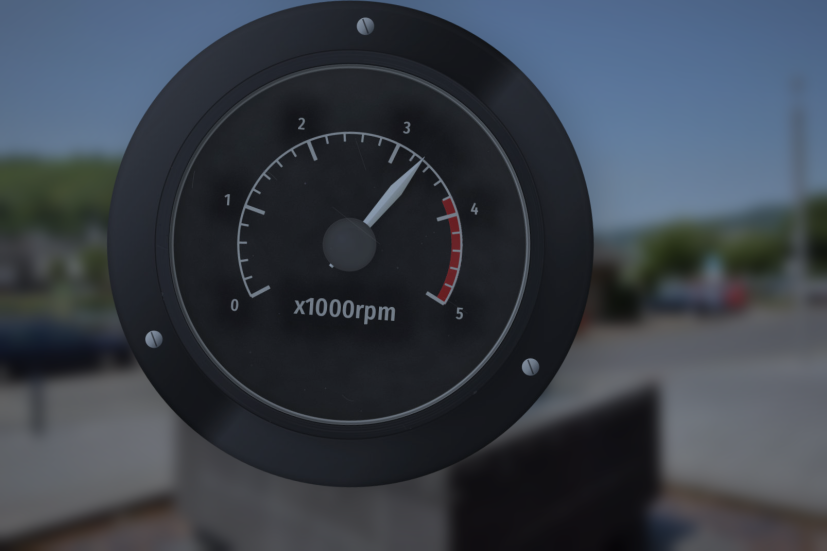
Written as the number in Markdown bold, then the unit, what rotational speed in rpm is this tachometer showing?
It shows **3300** rpm
